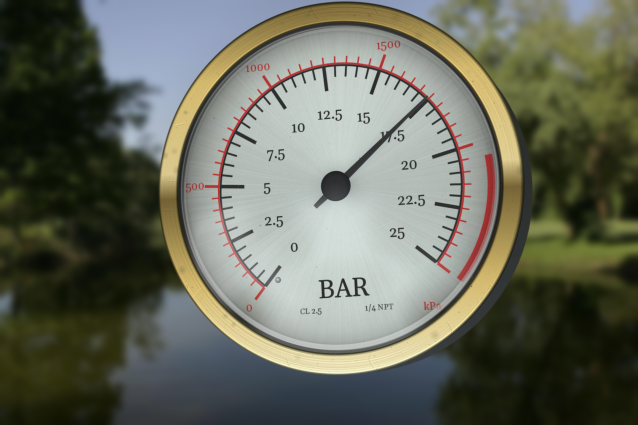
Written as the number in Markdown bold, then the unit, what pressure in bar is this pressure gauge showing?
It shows **17.5** bar
